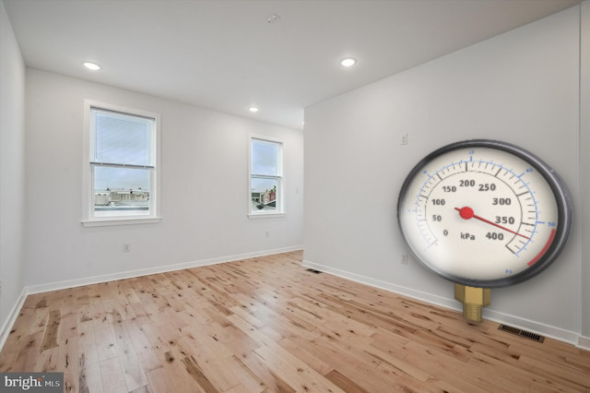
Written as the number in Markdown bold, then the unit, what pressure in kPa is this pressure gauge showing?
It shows **370** kPa
